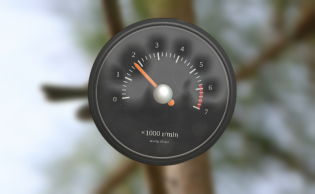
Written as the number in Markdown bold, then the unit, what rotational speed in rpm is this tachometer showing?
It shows **1800** rpm
